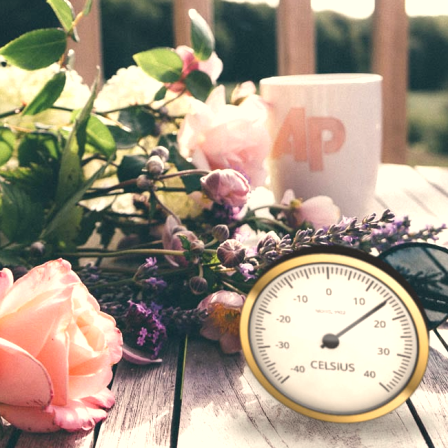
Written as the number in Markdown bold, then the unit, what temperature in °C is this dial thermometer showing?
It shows **15** °C
